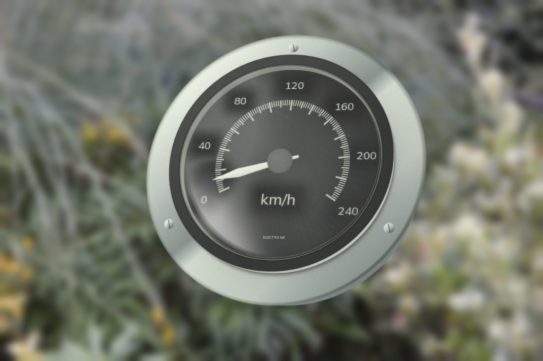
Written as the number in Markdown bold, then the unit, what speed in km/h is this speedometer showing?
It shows **10** km/h
